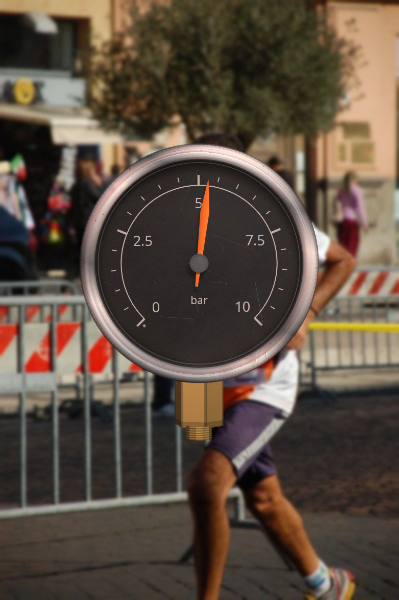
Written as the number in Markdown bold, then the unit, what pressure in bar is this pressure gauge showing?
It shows **5.25** bar
